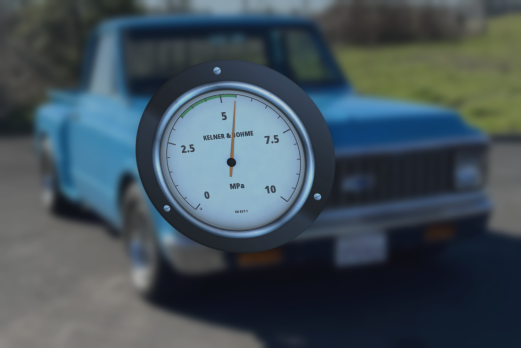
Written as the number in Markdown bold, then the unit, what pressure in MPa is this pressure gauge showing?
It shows **5.5** MPa
